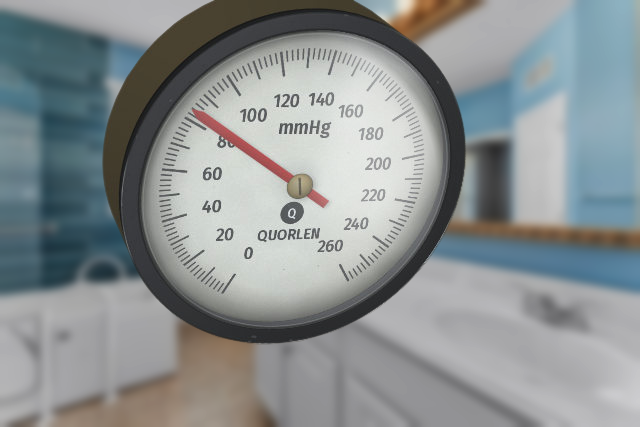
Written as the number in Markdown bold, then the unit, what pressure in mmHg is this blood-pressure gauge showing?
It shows **84** mmHg
